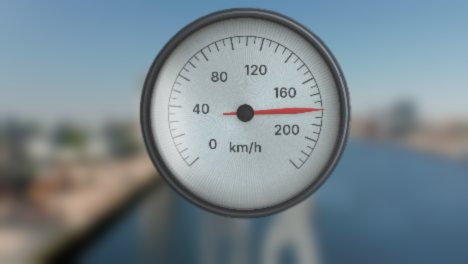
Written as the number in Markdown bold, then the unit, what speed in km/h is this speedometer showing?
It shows **180** km/h
